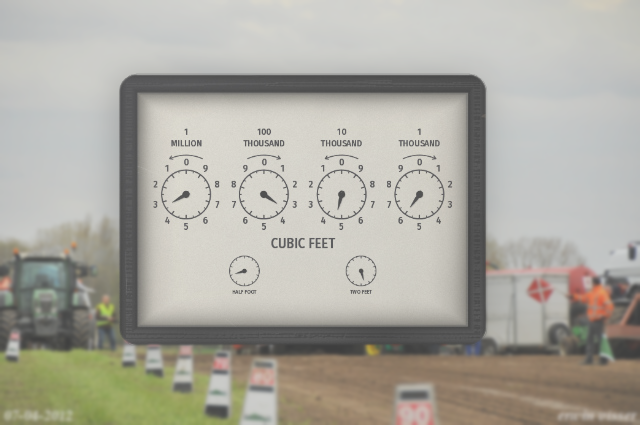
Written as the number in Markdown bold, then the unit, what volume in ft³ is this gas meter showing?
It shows **334600** ft³
